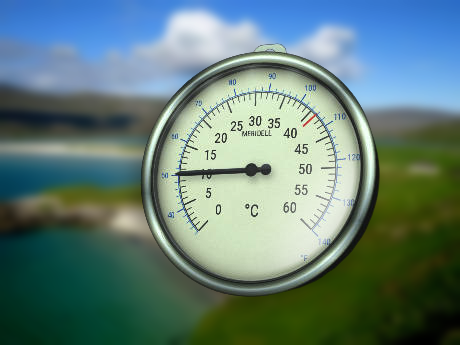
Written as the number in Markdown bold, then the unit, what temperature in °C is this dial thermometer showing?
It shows **10** °C
